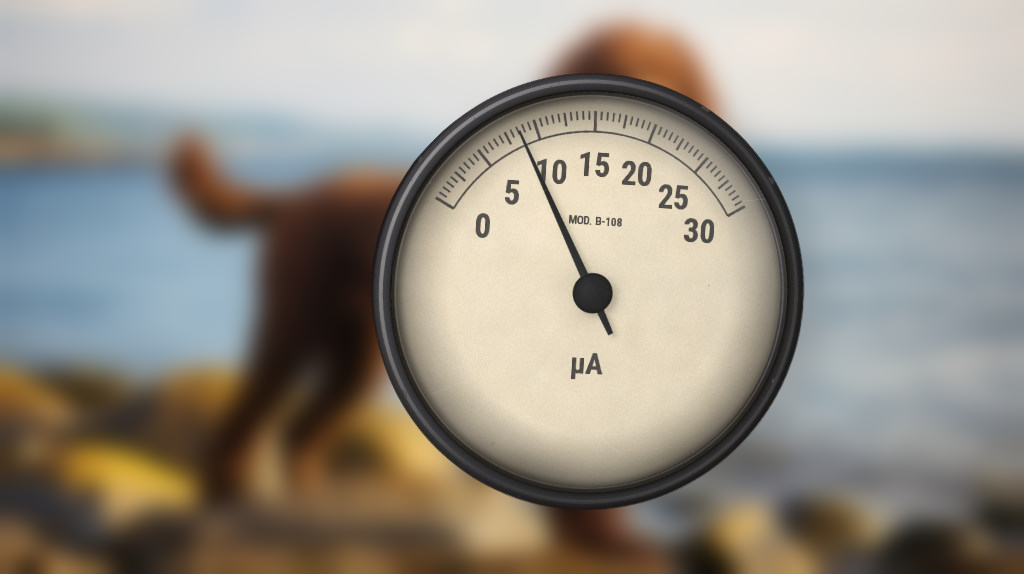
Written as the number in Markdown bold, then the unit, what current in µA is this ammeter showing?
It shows **8.5** µA
